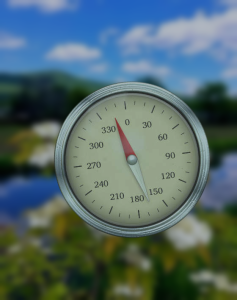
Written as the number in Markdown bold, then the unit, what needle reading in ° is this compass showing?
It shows **345** °
